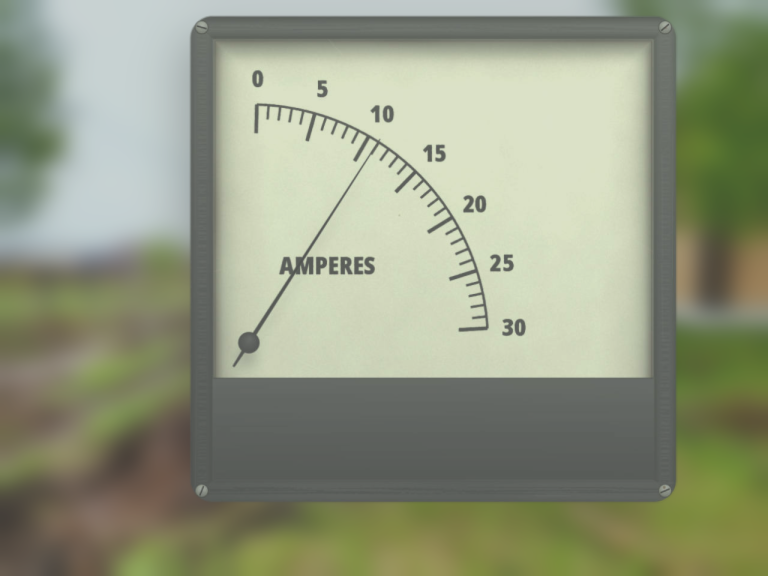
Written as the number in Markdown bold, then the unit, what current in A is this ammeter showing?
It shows **11** A
